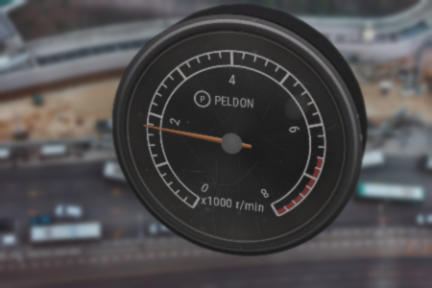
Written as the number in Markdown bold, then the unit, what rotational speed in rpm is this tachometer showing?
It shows **1800** rpm
